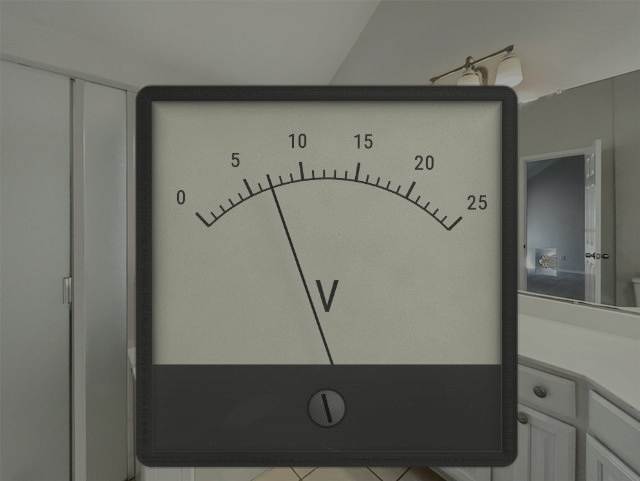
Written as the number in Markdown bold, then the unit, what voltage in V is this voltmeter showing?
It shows **7** V
